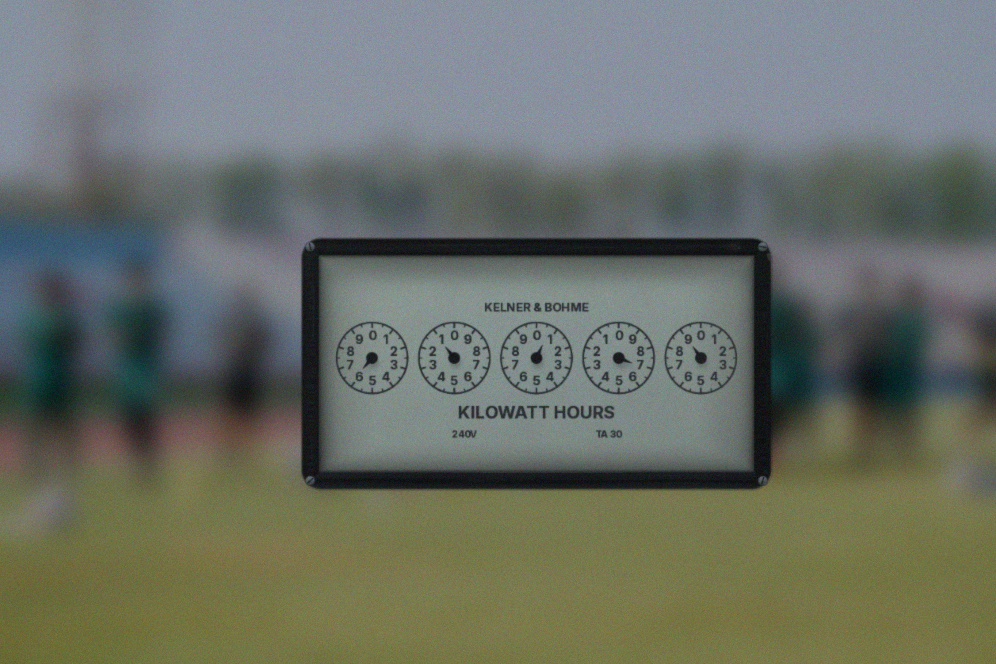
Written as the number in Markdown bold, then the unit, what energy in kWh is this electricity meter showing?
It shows **61069** kWh
